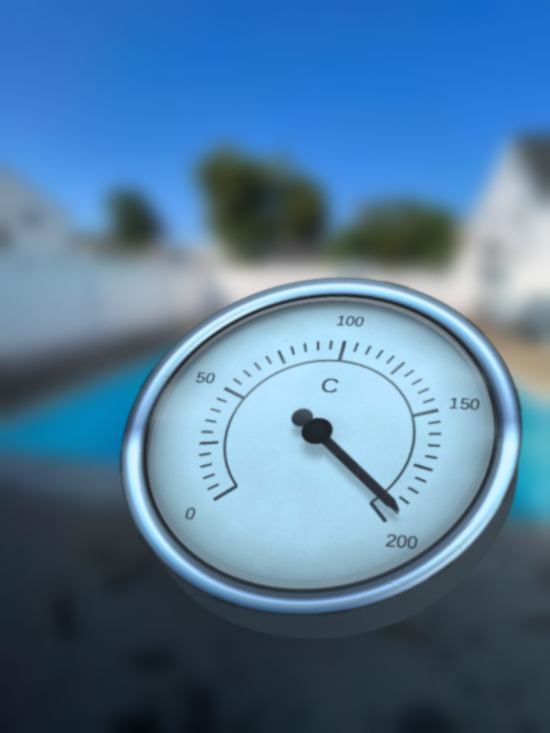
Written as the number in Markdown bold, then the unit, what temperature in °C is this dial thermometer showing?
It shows **195** °C
